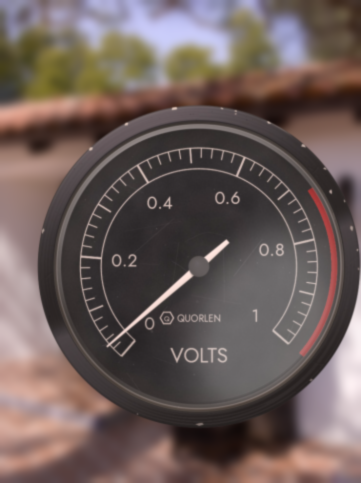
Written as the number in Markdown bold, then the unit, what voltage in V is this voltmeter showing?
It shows **0.03** V
